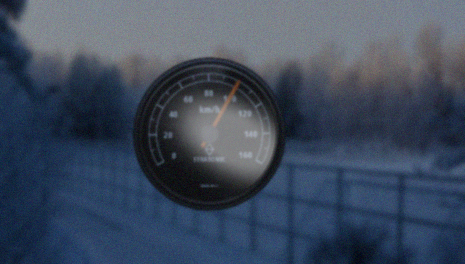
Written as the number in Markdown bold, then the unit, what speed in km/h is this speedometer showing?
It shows **100** km/h
